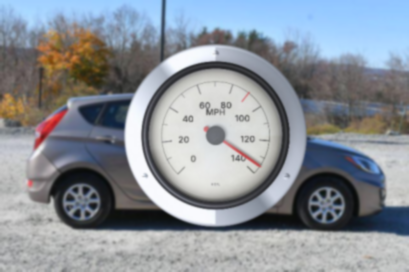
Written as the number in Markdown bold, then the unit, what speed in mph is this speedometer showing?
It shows **135** mph
